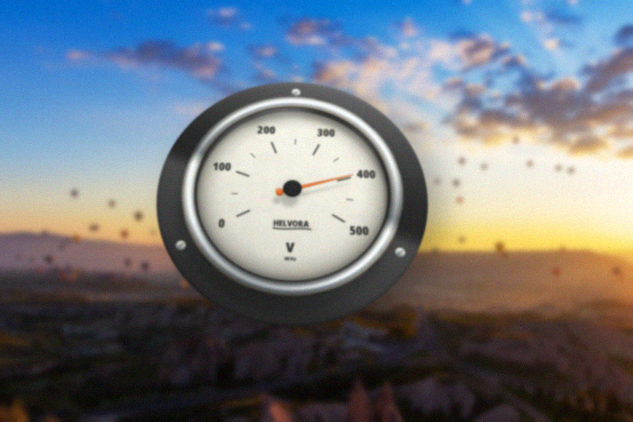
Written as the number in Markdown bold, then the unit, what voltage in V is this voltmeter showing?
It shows **400** V
